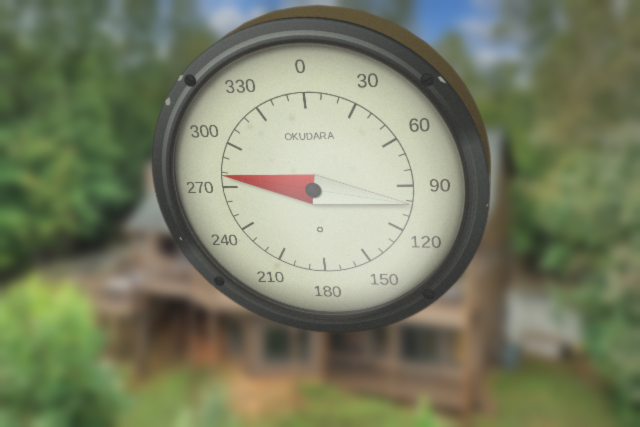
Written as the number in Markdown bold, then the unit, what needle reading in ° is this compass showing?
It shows **280** °
